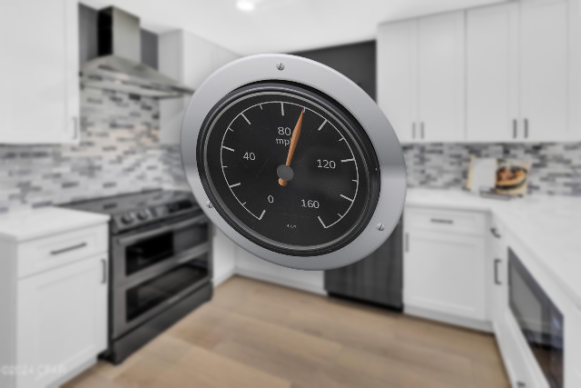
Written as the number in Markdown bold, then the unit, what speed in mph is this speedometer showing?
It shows **90** mph
